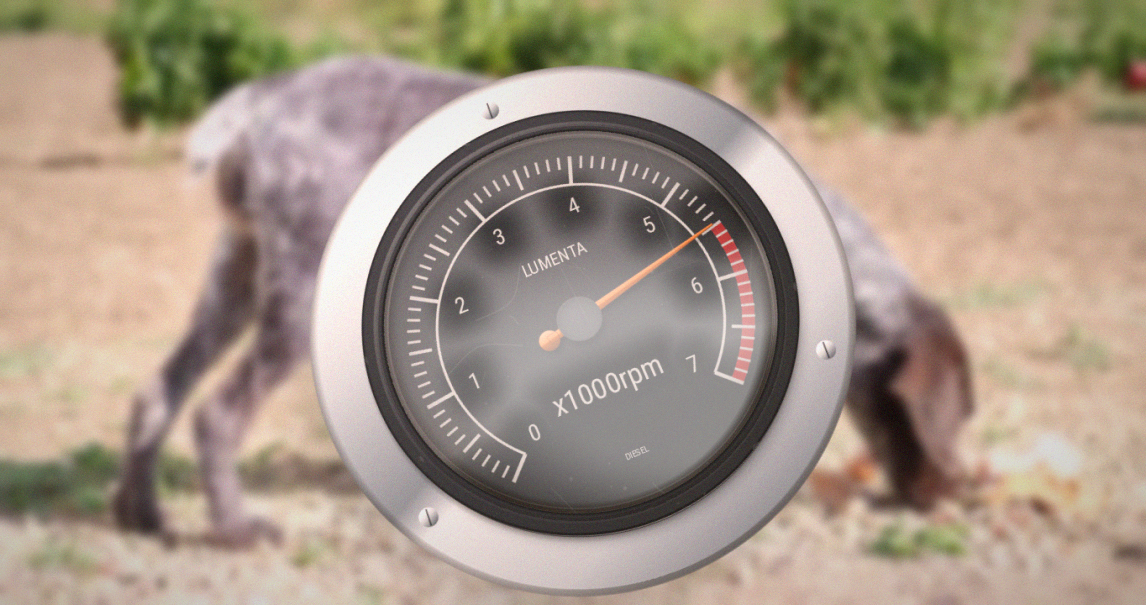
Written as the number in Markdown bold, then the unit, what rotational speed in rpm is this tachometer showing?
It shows **5500** rpm
